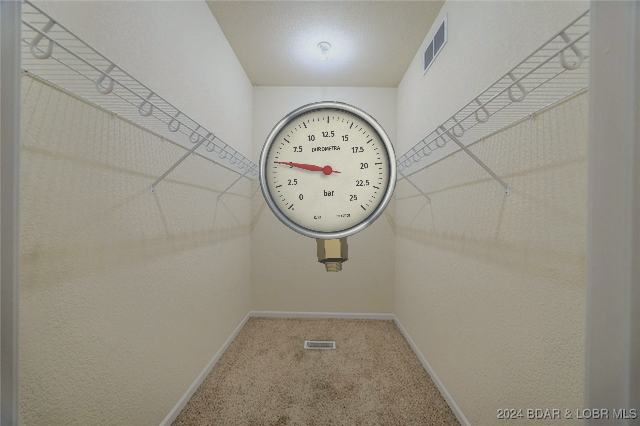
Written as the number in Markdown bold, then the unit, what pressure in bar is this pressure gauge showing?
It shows **5** bar
